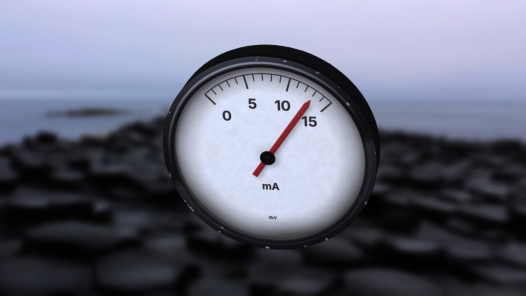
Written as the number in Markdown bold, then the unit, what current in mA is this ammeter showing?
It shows **13** mA
